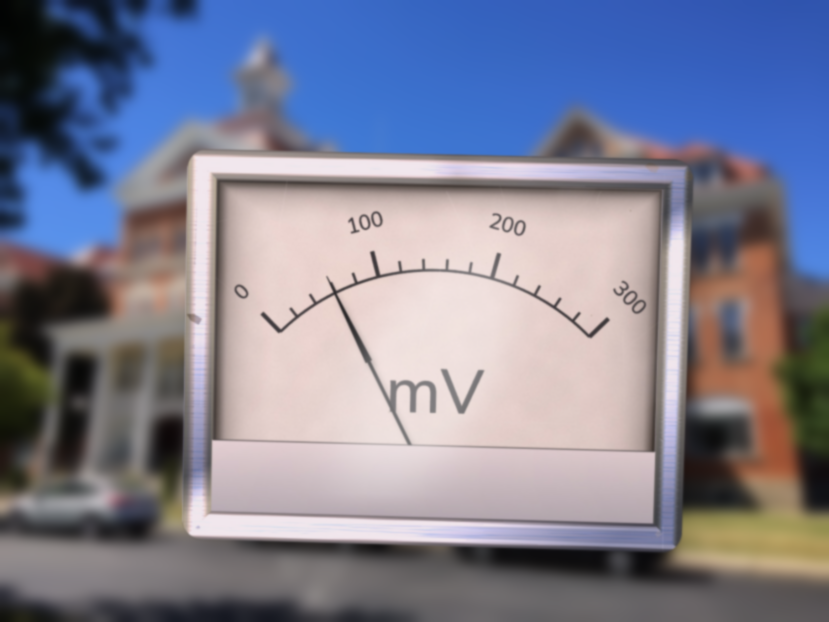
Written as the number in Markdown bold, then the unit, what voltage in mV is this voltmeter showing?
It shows **60** mV
